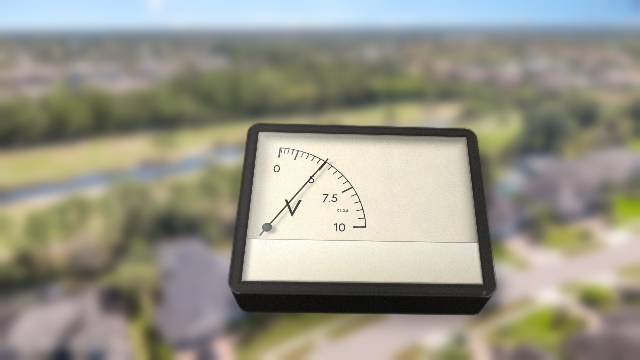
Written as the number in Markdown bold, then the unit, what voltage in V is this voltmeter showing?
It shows **5** V
